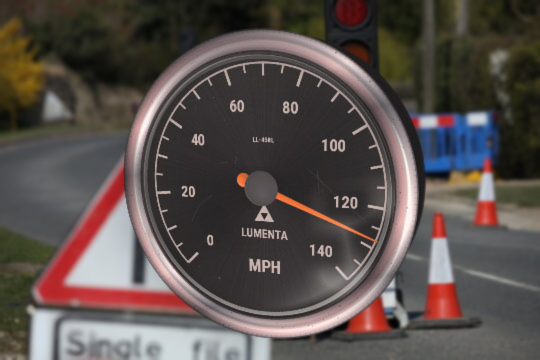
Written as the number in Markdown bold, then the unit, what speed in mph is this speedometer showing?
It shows **127.5** mph
